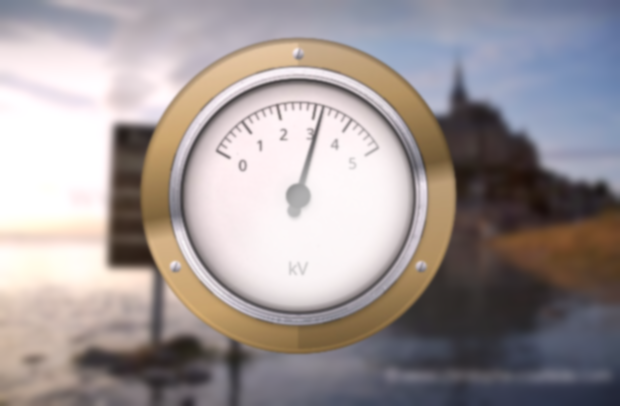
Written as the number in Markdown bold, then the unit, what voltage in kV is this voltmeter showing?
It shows **3.2** kV
